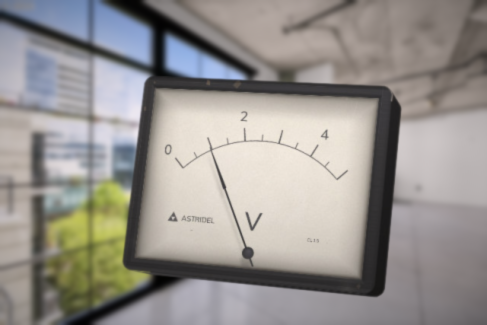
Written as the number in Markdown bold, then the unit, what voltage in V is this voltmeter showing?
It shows **1** V
